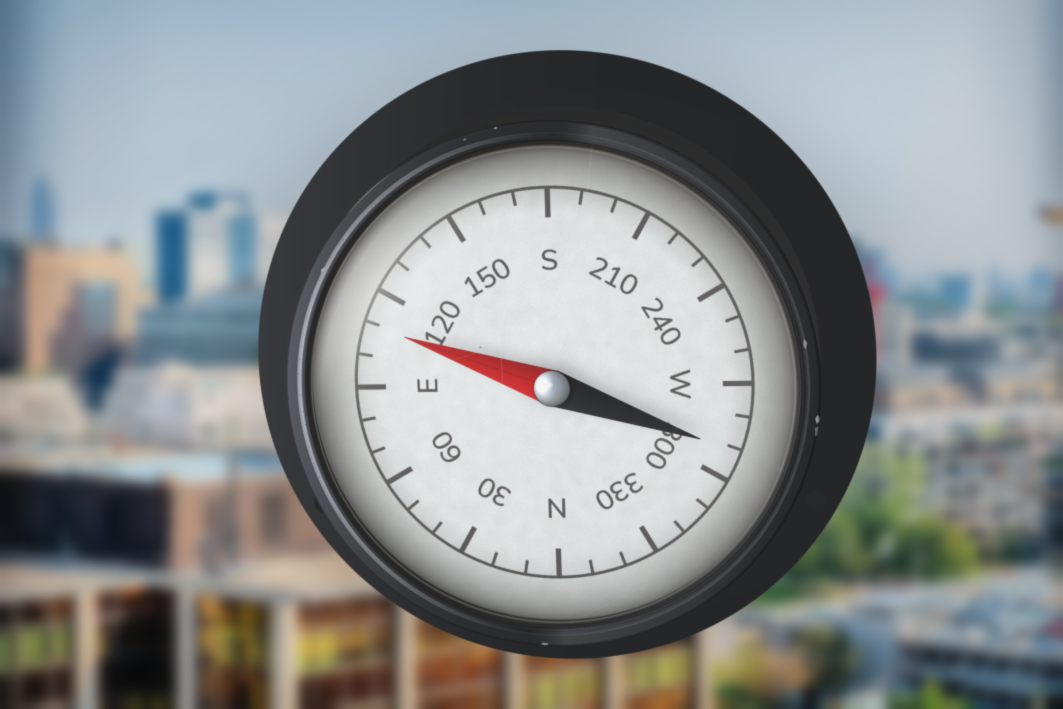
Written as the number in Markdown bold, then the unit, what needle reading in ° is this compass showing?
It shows **110** °
